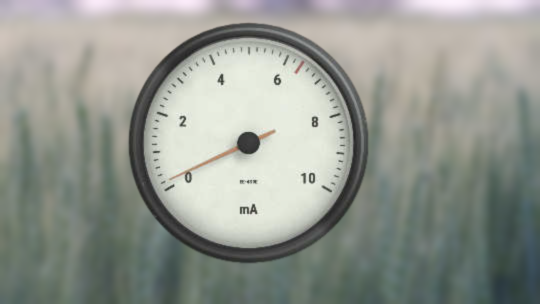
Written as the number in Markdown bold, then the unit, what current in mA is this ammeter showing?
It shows **0.2** mA
